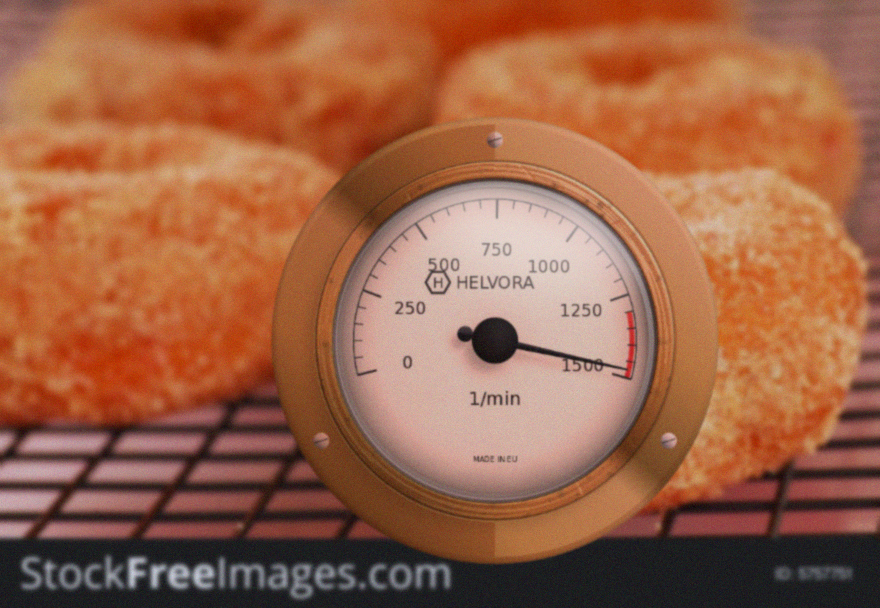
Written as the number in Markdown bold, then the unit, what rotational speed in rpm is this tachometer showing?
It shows **1475** rpm
